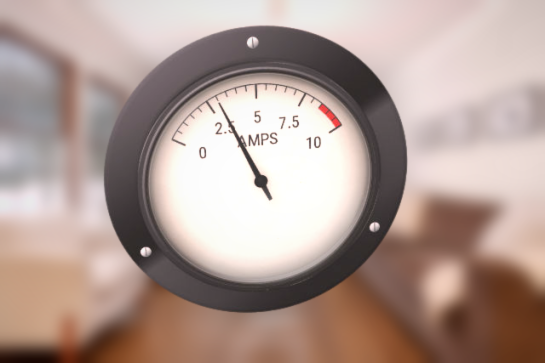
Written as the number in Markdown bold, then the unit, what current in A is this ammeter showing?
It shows **3** A
